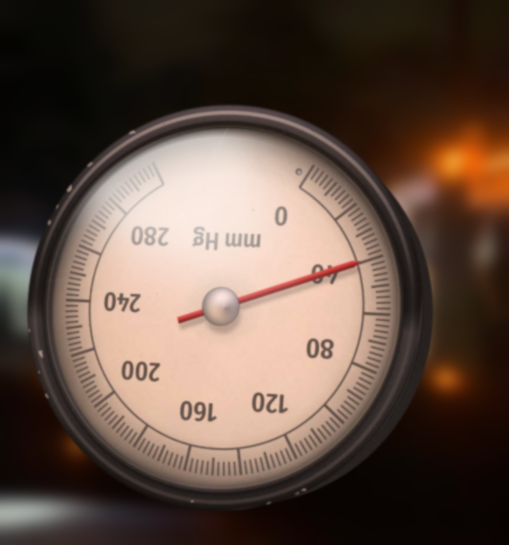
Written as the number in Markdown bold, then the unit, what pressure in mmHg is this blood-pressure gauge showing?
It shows **40** mmHg
